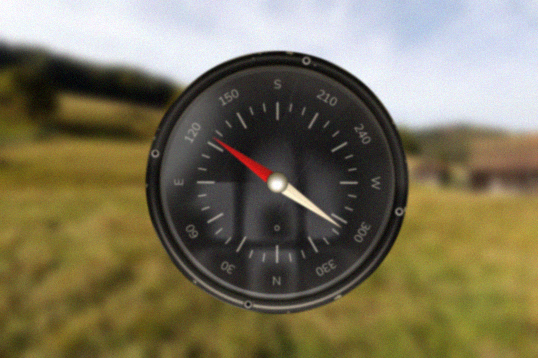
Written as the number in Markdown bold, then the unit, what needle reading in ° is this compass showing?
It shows **125** °
